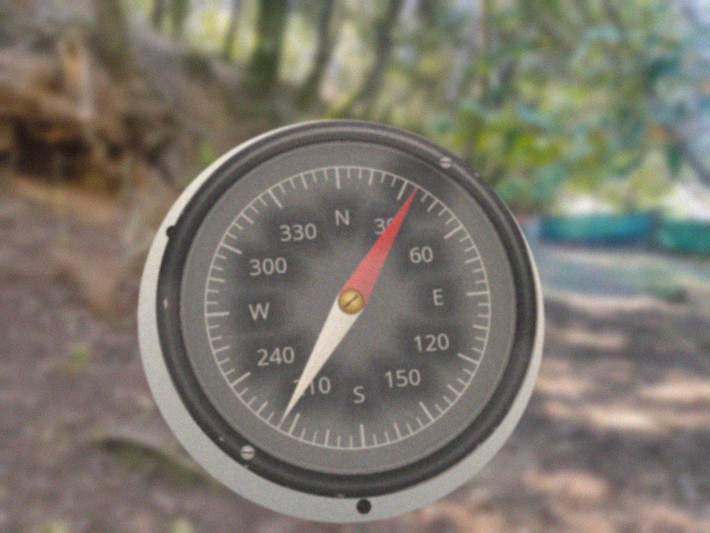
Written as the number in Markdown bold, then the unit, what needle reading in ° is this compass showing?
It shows **35** °
